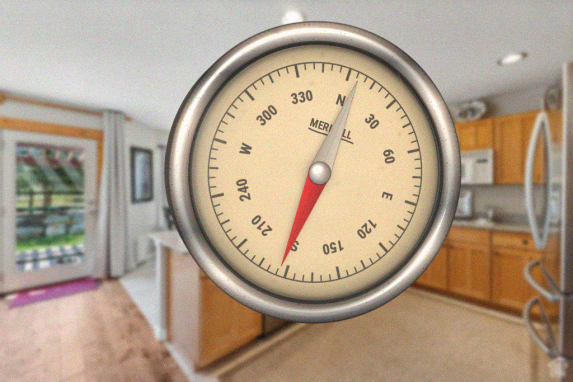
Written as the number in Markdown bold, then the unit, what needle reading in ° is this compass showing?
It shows **185** °
